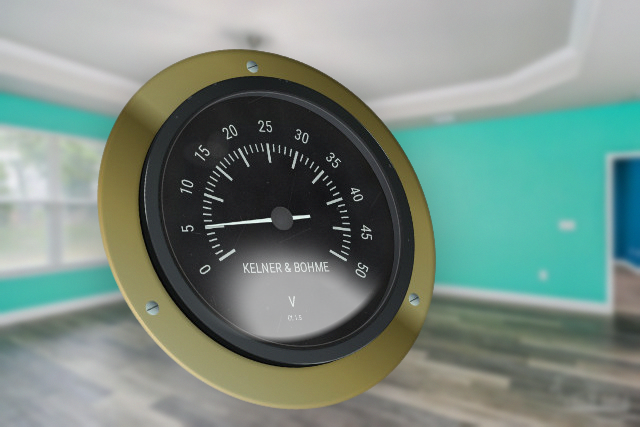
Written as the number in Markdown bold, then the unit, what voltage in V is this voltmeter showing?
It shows **5** V
